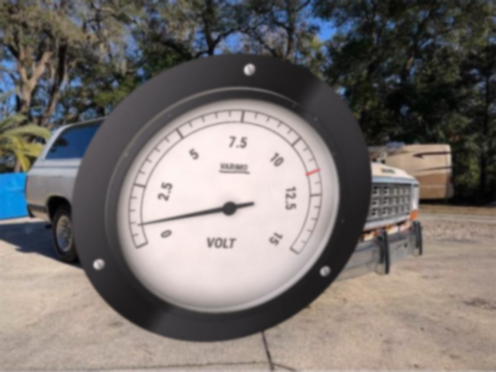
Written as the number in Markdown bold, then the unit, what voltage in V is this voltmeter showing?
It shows **1** V
